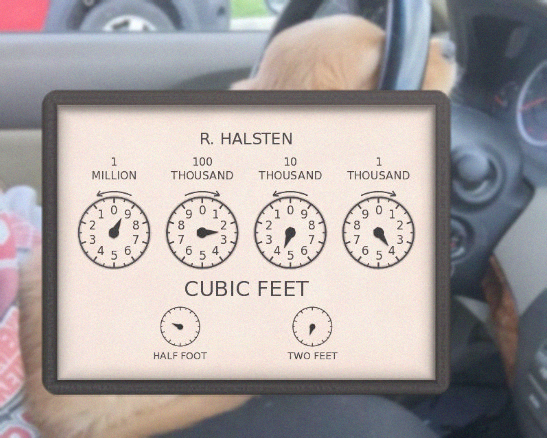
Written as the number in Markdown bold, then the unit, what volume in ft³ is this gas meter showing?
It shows **924400** ft³
